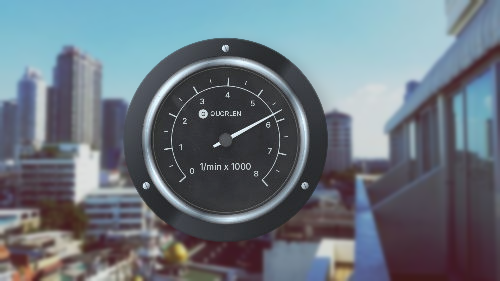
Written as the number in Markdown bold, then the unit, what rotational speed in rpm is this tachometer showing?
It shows **5750** rpm
